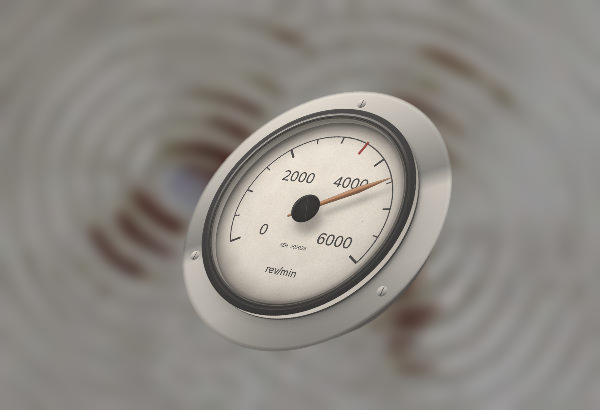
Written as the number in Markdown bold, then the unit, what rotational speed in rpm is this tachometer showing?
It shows **4500** rpm
